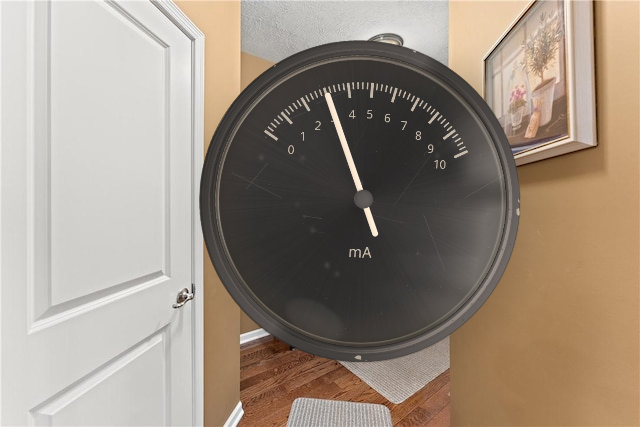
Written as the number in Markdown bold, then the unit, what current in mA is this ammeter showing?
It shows **3** mA
